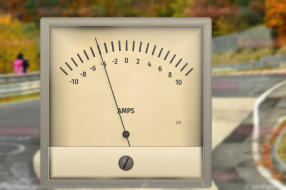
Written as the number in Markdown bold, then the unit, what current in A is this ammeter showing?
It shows **-4** A
